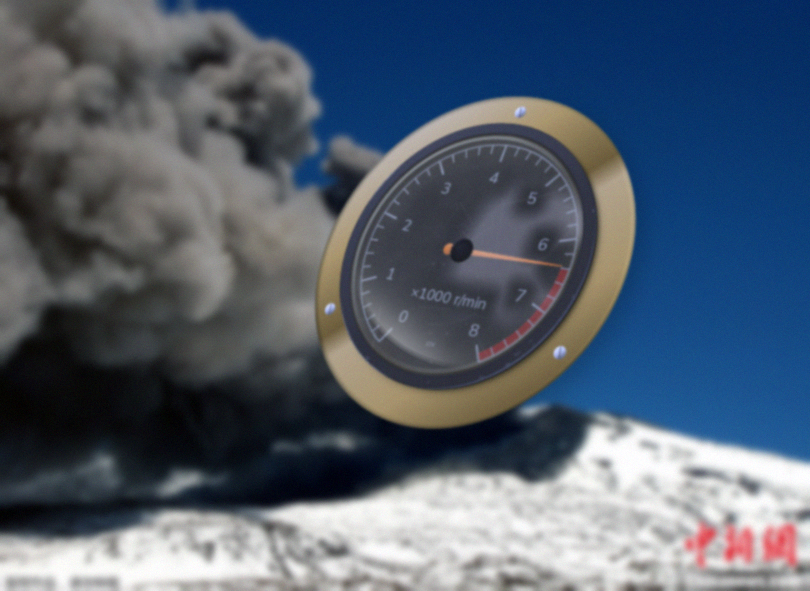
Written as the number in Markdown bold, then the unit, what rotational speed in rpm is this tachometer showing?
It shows **6400** rpm
